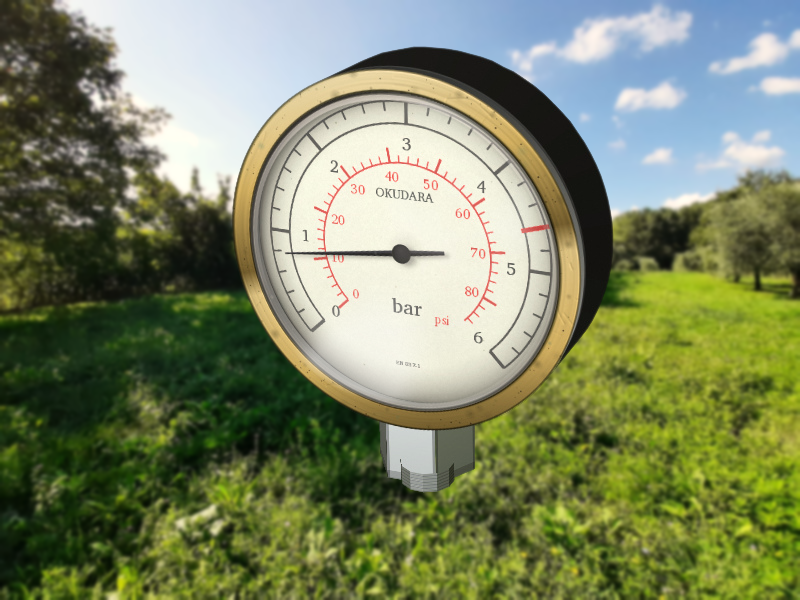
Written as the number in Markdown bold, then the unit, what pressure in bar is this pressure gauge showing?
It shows **0.8** bar
